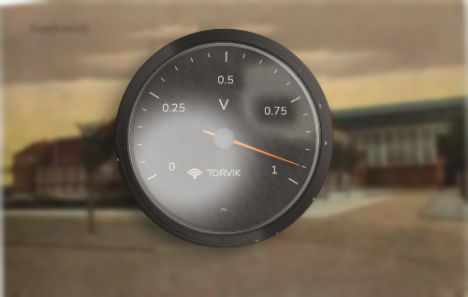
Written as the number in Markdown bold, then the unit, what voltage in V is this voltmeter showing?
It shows **0.95** V
